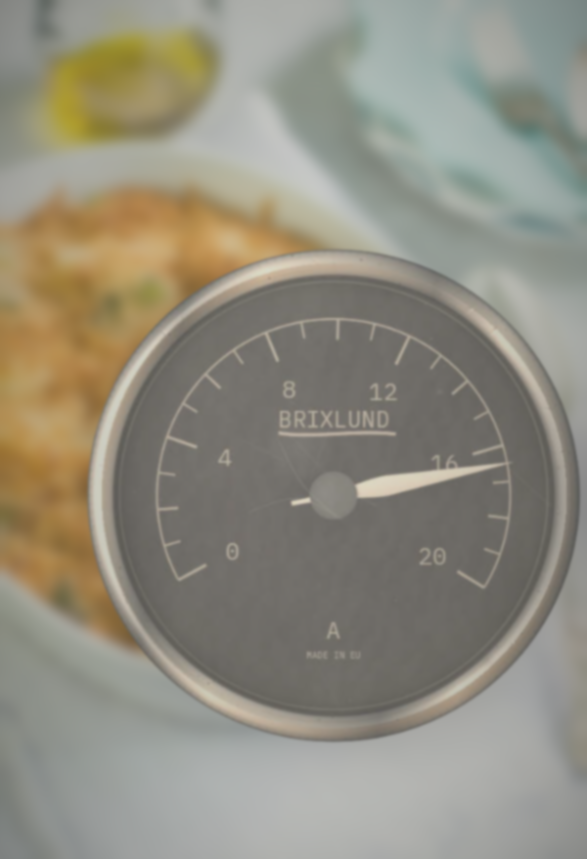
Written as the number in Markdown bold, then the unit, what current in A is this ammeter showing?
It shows **16.5** A
